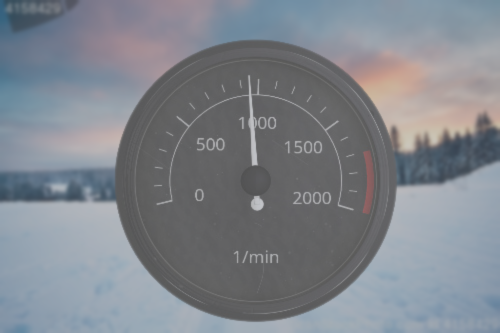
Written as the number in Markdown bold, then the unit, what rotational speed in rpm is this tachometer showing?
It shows **950** rpm
